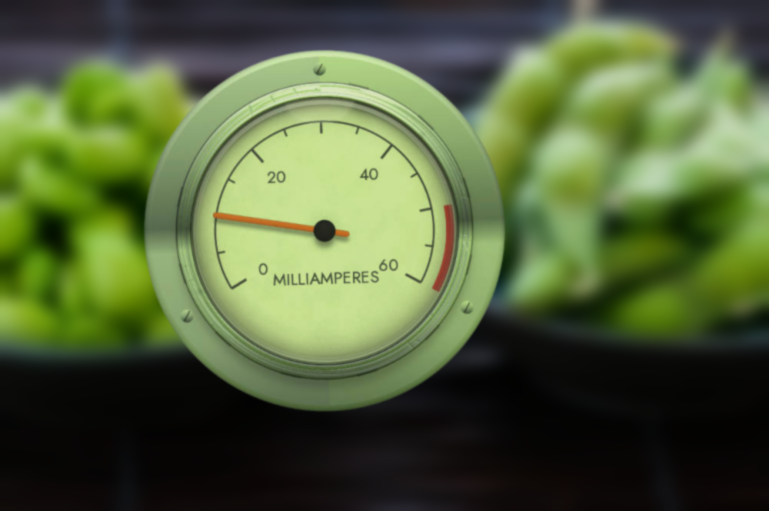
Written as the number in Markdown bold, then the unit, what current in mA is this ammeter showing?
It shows **10** mA
